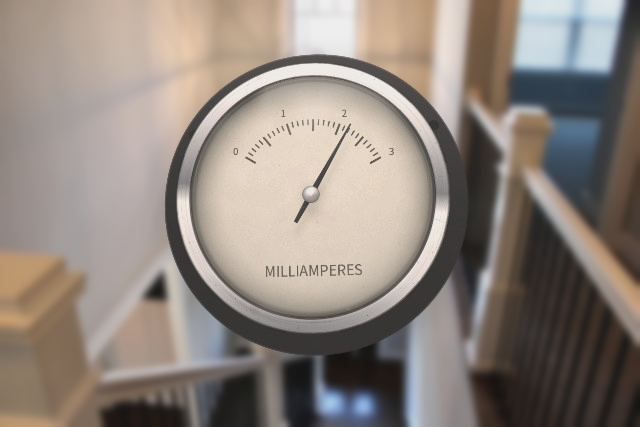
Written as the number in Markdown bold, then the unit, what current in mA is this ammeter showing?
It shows **2.2** mA
